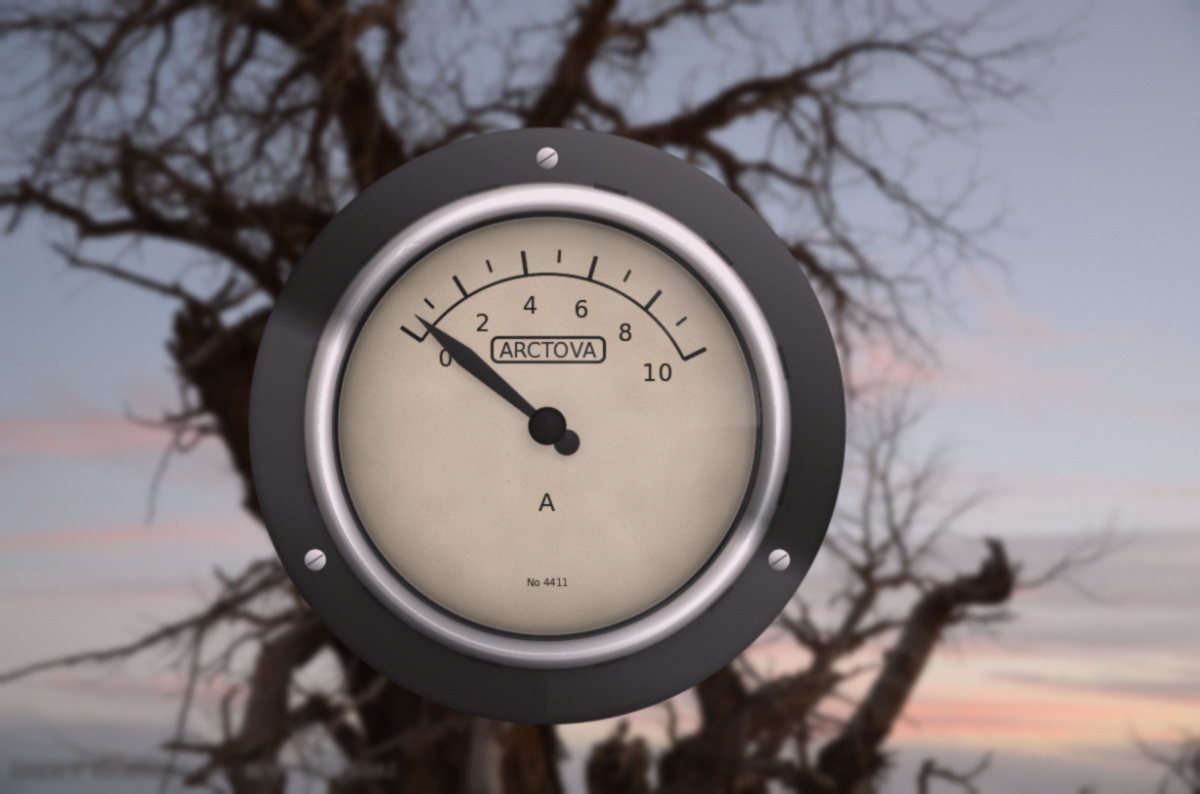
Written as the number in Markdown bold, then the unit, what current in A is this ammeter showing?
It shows **0.5** A
